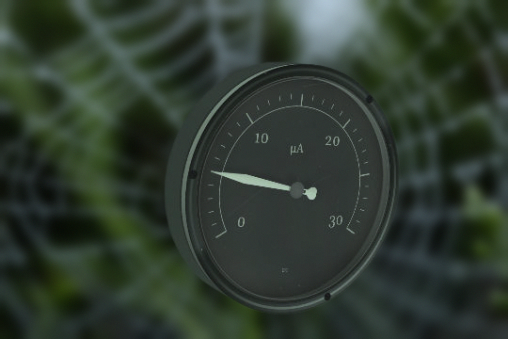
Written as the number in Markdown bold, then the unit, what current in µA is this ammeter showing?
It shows **5** µA
